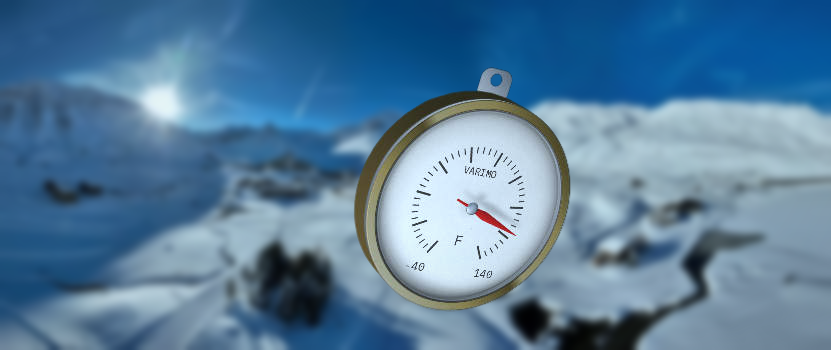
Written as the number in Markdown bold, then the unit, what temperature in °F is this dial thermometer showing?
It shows **116** °F
